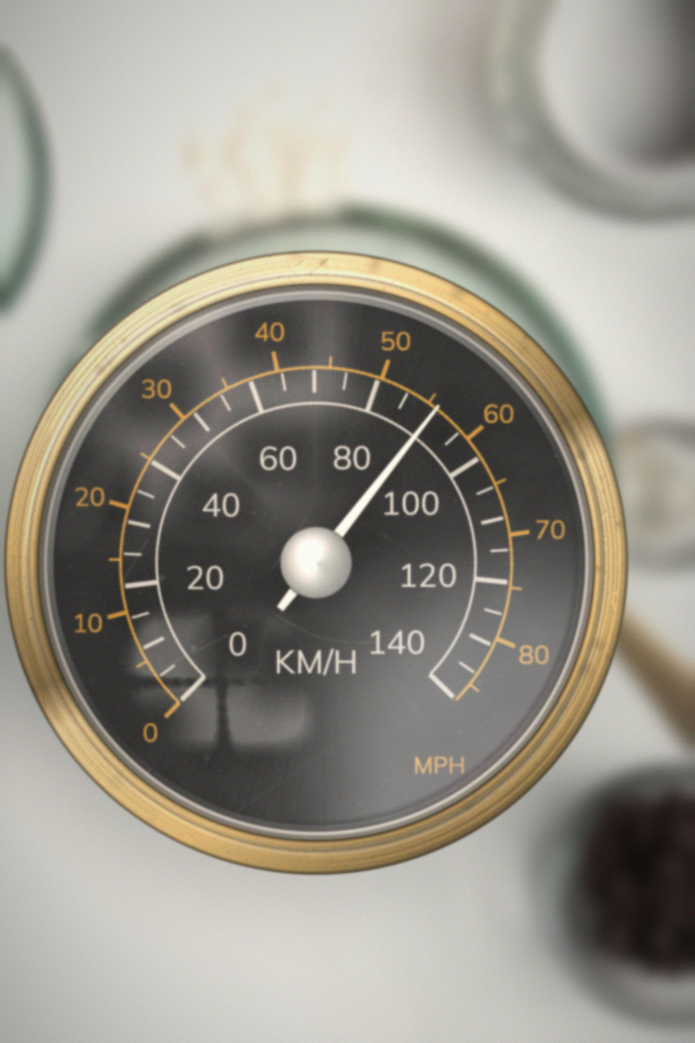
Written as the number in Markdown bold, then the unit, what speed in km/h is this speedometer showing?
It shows **90** km/h
